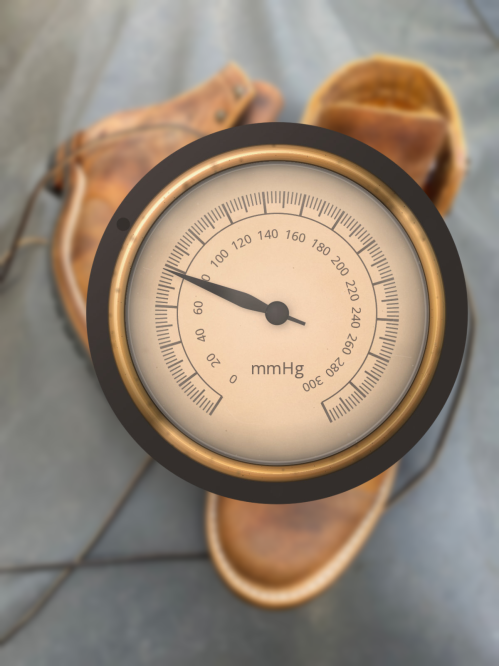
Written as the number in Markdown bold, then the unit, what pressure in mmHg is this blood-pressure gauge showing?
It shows **78** mmHg
